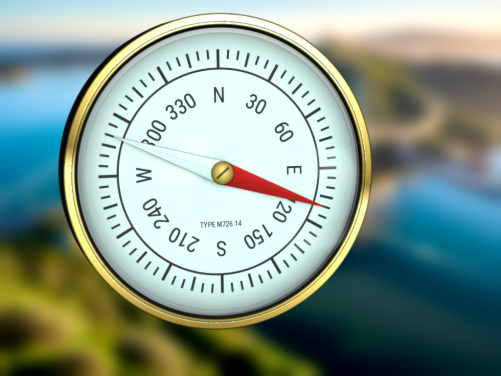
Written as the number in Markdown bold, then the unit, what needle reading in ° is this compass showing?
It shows **110** °
